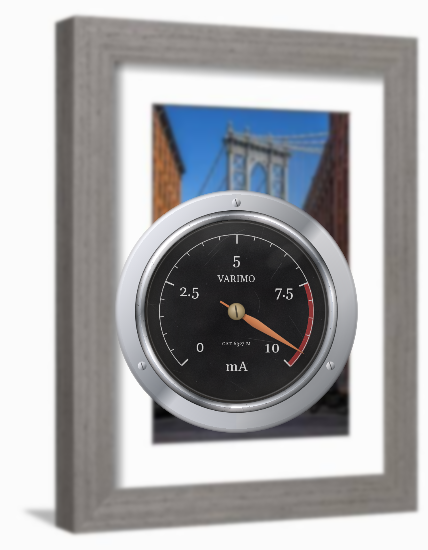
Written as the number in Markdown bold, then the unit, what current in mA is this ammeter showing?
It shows **9.5** mA
